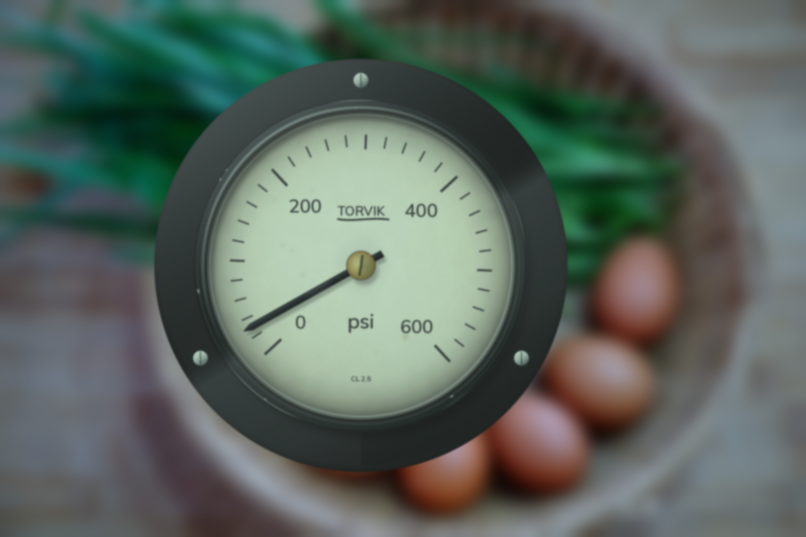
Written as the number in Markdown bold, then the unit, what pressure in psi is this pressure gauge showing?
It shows **30** psi
